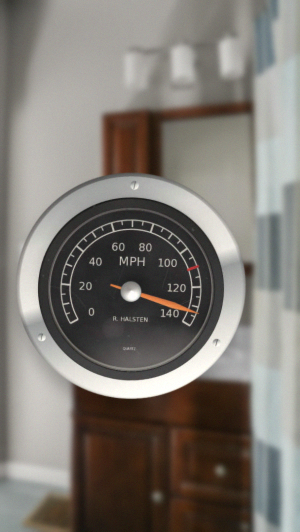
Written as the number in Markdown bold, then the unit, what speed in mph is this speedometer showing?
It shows **132.5** mph
